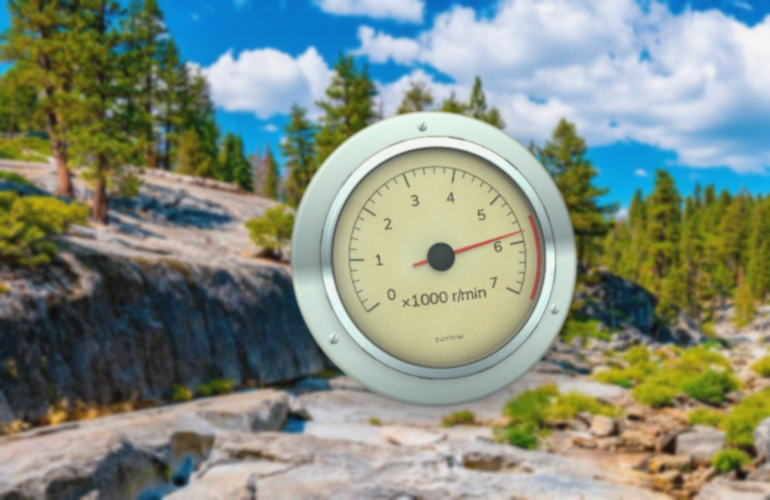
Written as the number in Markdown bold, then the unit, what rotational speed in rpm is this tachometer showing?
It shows **5800** rpm
